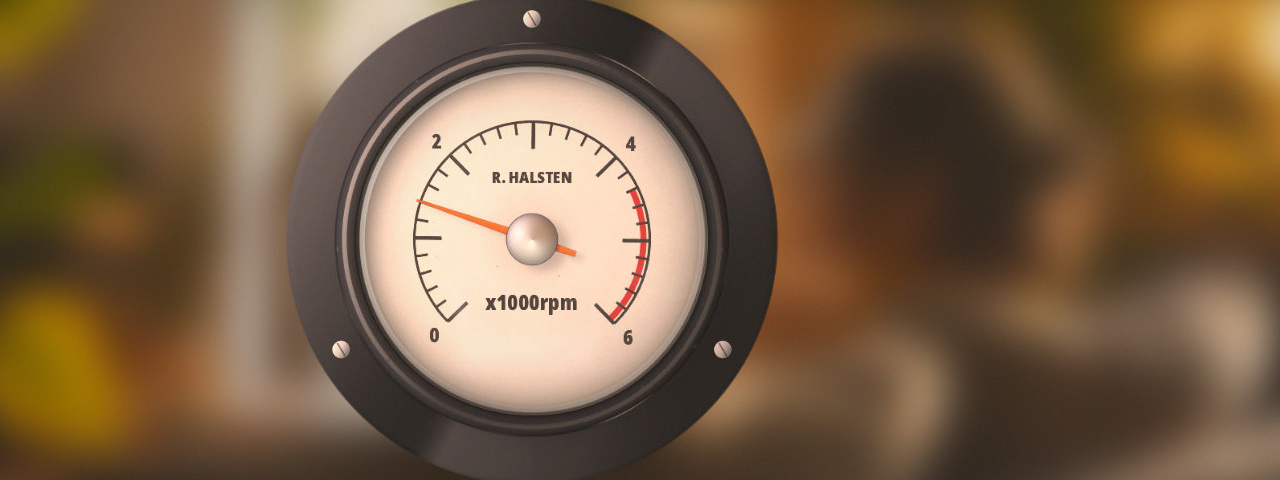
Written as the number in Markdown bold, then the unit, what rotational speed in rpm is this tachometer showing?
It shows **1400** rpm
